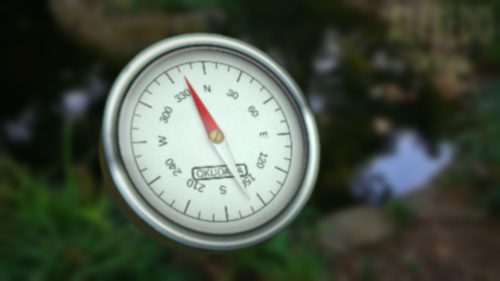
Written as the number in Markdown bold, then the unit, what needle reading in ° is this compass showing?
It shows **340** °
